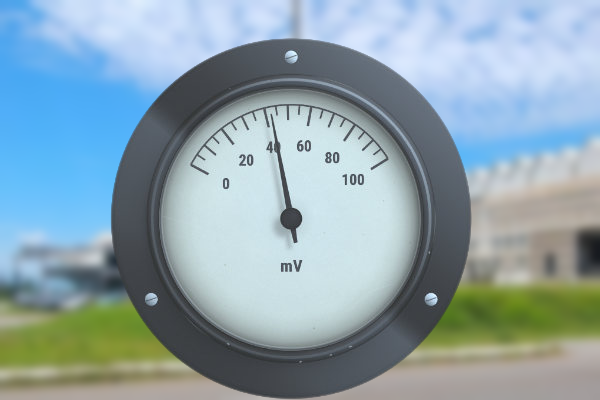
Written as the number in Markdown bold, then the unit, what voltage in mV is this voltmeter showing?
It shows **42.5** mV
